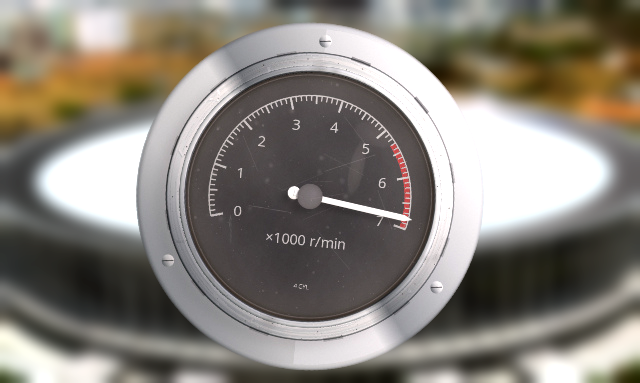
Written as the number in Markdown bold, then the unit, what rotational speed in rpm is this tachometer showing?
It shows **6800** rpm
